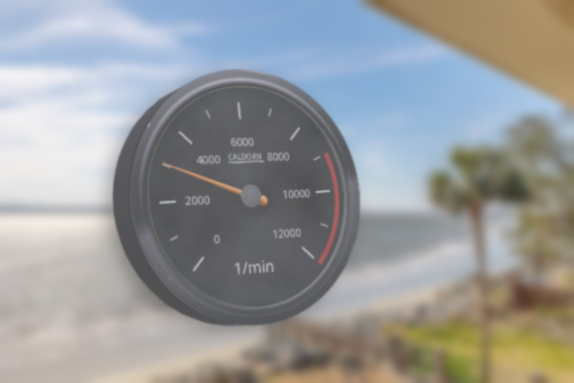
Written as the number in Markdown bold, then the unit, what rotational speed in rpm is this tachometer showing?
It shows **3000** rpm
